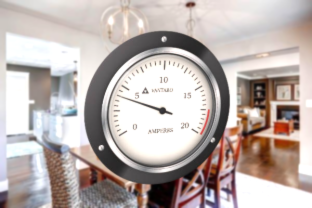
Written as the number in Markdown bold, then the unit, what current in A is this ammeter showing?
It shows **4** A
